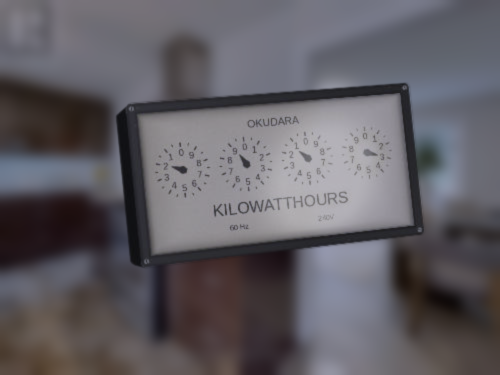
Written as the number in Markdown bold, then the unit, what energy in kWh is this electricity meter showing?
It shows **1913** kWh
